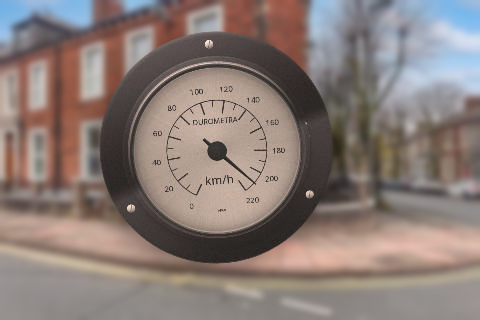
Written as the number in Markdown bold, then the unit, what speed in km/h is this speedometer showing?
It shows **210** km/h
